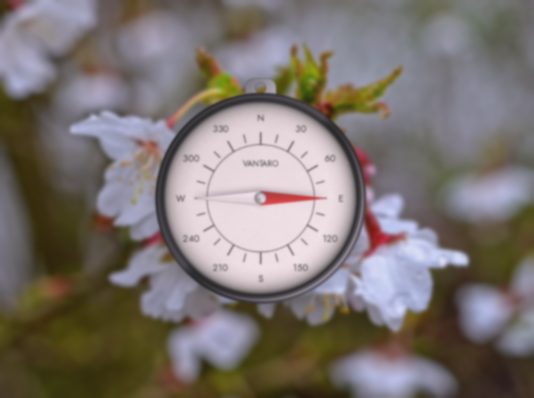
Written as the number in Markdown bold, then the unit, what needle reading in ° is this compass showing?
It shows **90** °
